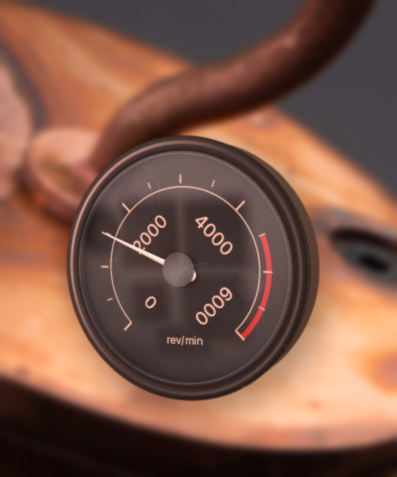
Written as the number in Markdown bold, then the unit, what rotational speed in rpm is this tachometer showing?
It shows **1500** rpm
